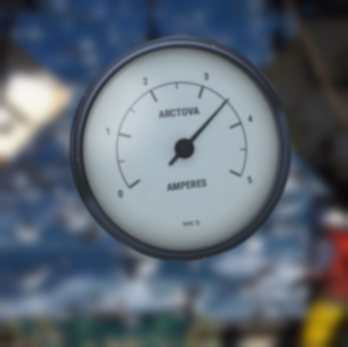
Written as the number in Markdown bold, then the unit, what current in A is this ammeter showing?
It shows **3.5** A
